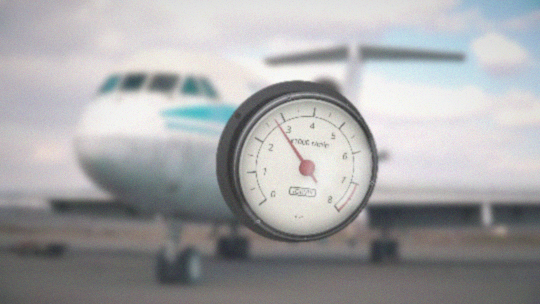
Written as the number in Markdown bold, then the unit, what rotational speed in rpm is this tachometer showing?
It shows **2750** rpm
